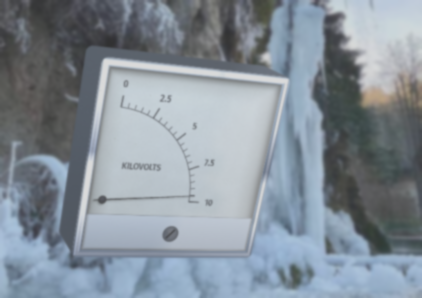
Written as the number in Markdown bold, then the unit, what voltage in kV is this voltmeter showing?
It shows **9.5** kV
